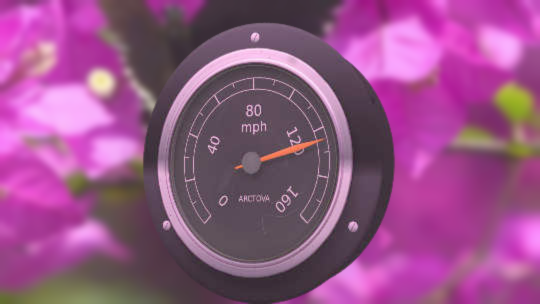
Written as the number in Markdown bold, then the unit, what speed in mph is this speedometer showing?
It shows **125** mph
